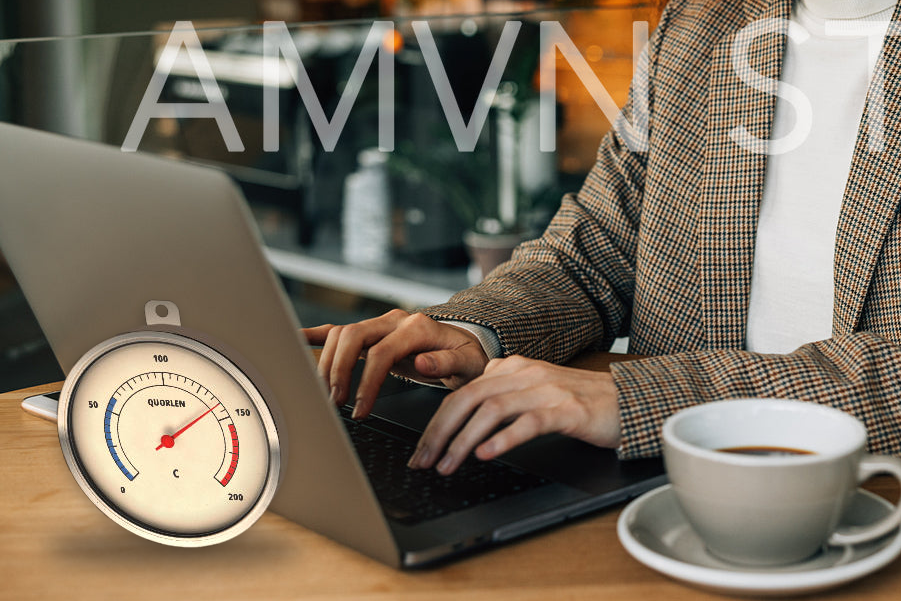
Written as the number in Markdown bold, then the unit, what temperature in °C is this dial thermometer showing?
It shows **140** °C
